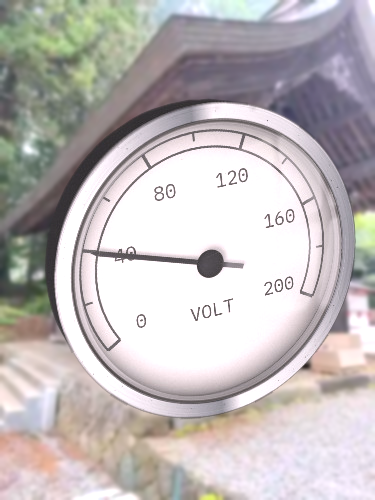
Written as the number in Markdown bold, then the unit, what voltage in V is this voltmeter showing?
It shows **40** V
